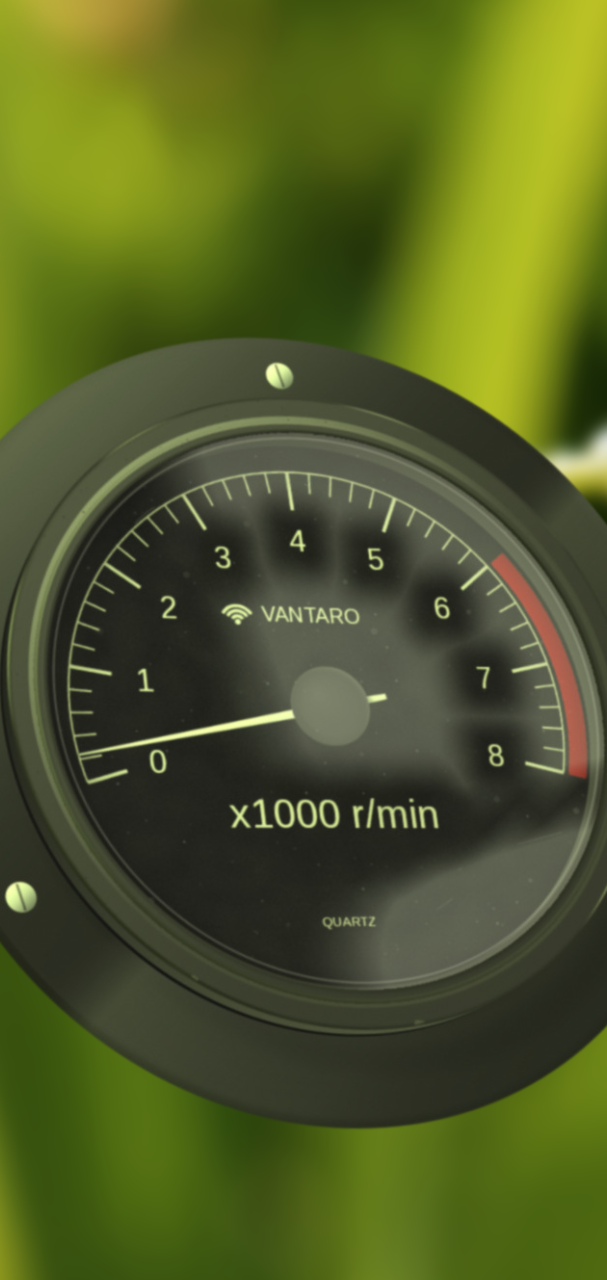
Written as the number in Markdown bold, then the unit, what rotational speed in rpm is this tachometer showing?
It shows **200** rpm
